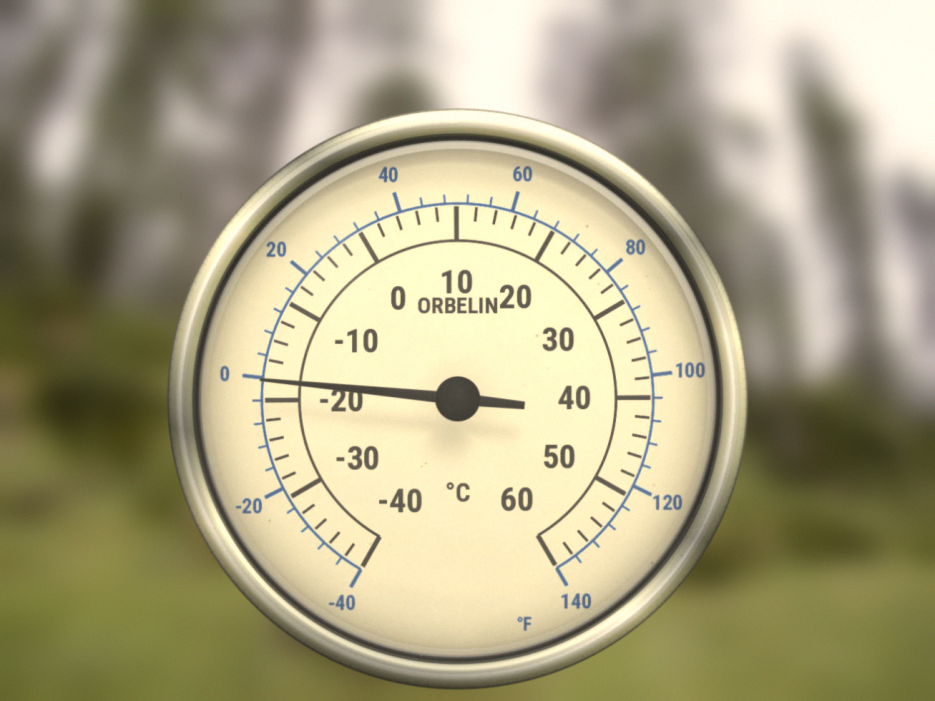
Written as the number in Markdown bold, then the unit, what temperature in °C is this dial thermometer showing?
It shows **-18** °C
